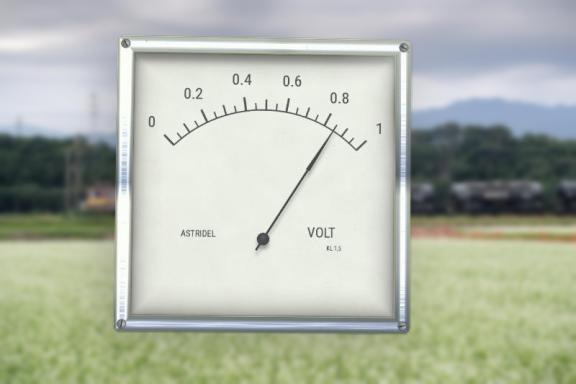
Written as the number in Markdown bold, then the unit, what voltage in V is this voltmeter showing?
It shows **0.85** V
